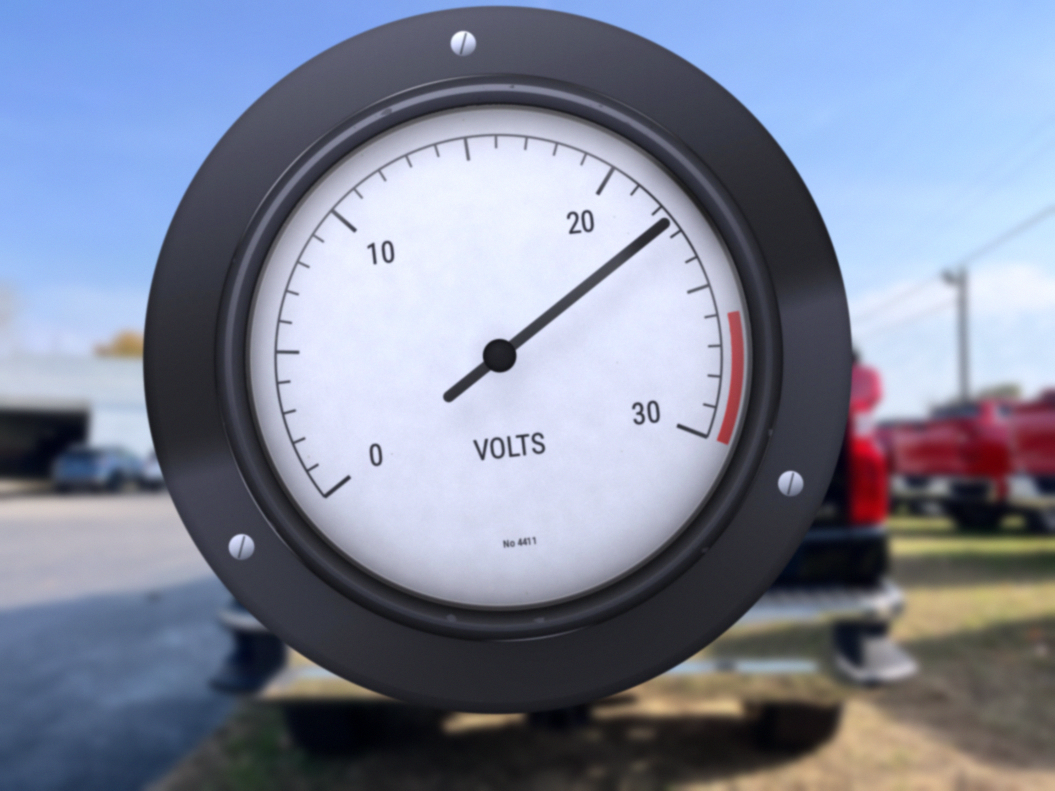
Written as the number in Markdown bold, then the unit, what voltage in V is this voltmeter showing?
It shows **22.5** V
